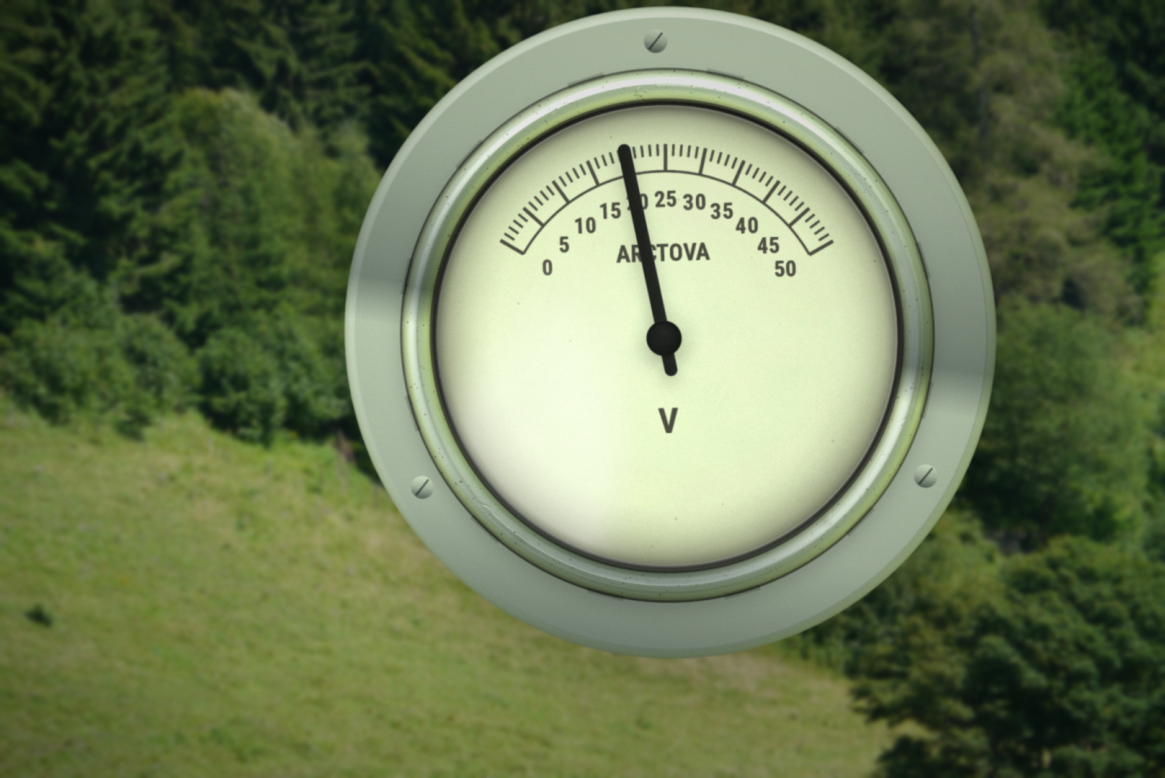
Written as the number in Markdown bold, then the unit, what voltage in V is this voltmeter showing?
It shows **20** V
